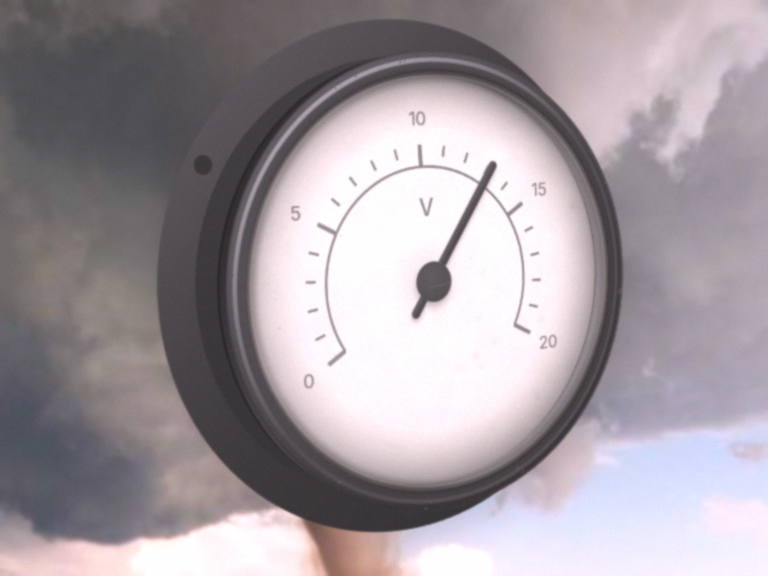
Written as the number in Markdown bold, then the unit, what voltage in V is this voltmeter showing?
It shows **13** V
